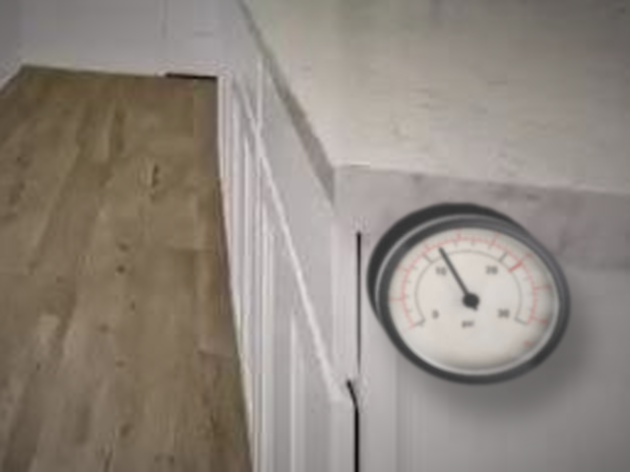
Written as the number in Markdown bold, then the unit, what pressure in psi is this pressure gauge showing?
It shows **12** psi
